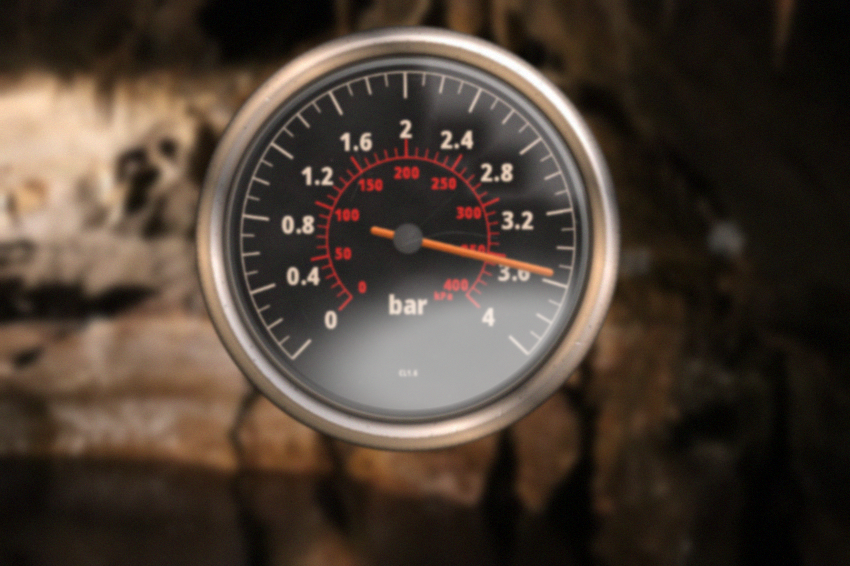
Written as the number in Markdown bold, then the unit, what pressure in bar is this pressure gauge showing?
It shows **3.55** bar
